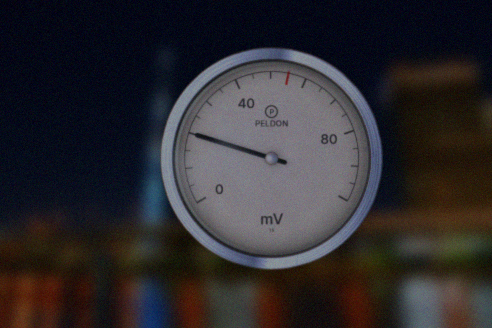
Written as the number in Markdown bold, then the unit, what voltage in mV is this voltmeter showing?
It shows **20** mV
